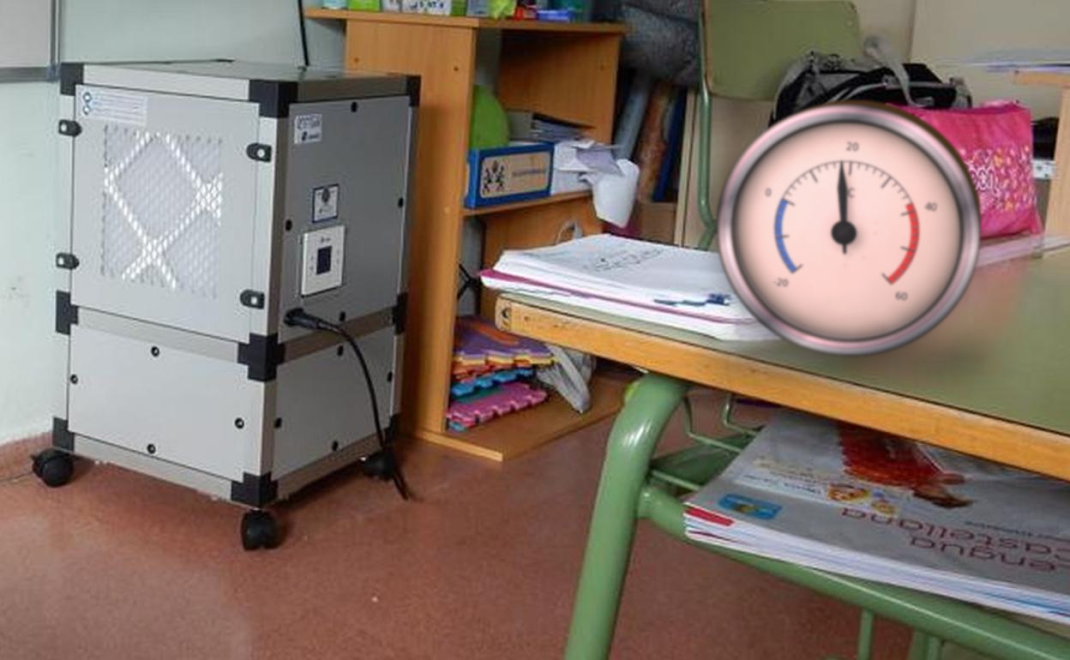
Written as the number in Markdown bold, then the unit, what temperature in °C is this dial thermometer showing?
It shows **18** °C
